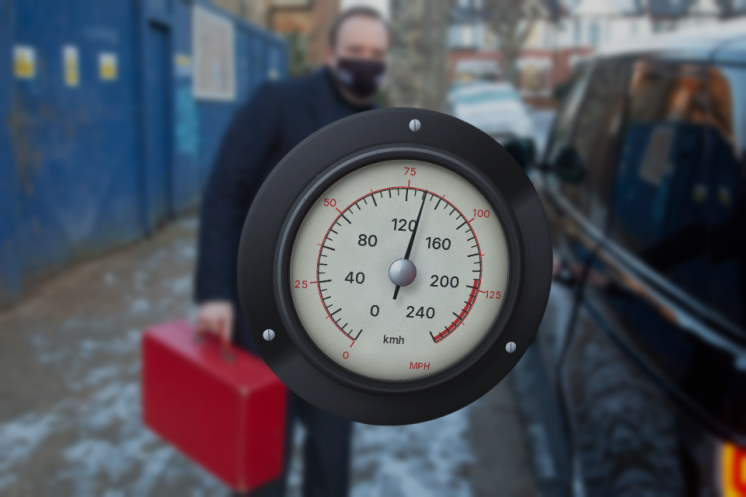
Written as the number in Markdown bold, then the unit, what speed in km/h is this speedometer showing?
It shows **130** km/h
